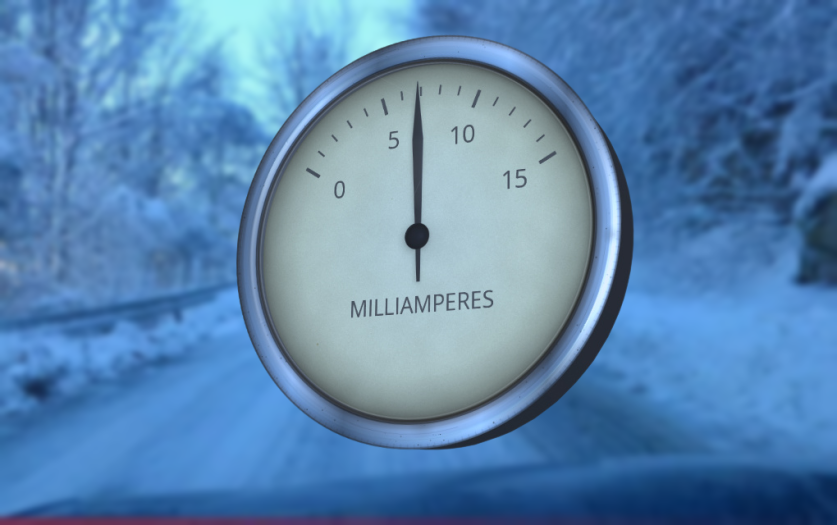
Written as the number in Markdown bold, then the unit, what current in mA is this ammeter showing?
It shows **7** mA
